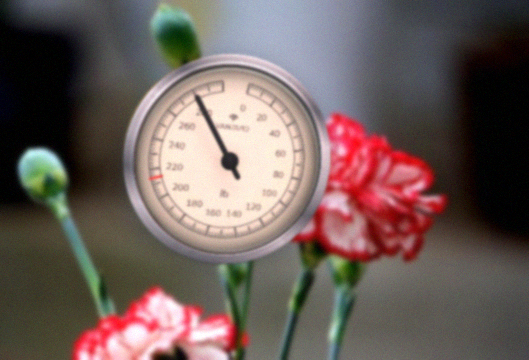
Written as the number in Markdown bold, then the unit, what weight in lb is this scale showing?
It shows **280** lb
